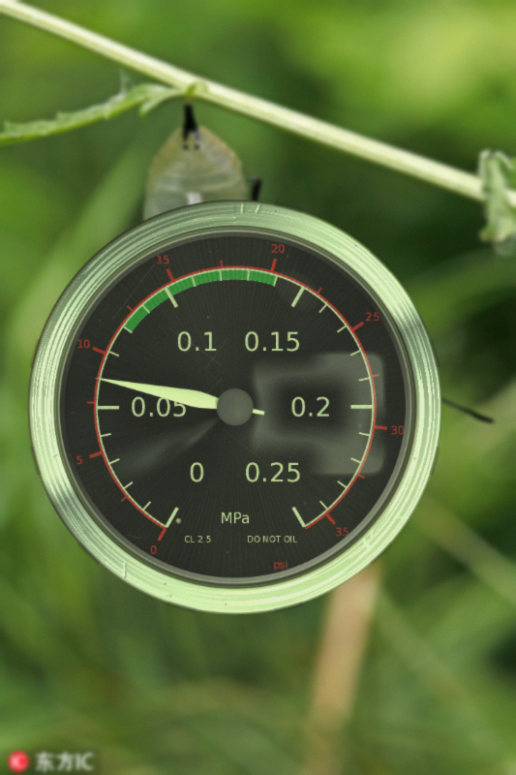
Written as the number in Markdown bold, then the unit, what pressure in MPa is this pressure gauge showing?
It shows **0.06** MPa
